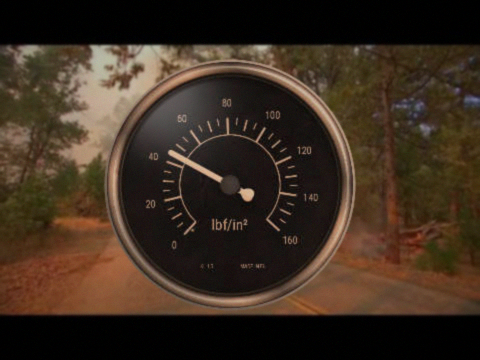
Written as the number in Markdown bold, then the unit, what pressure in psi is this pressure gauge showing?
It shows **45** psi
